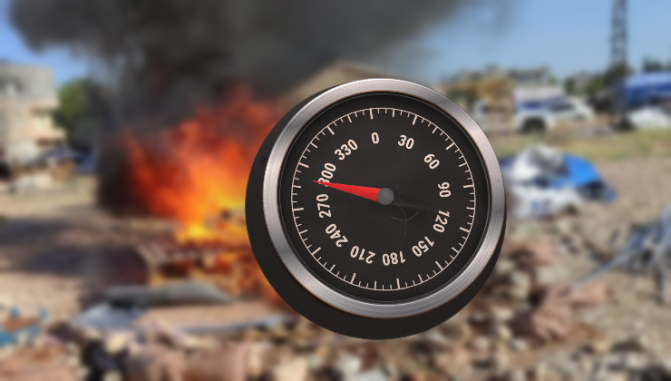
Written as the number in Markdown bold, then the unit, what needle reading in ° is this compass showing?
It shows **290** °
